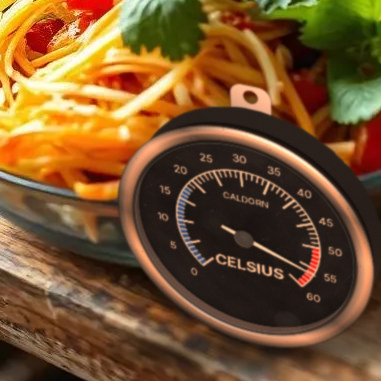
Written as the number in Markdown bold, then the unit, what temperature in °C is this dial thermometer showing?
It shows **55** °C
